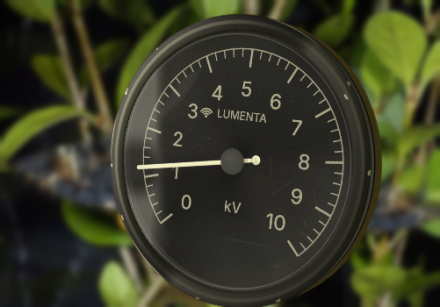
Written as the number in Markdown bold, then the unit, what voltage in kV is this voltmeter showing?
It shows **1.2** kV
